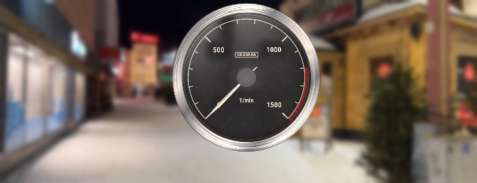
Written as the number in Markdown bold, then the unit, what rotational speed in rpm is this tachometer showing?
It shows **0** rpm
